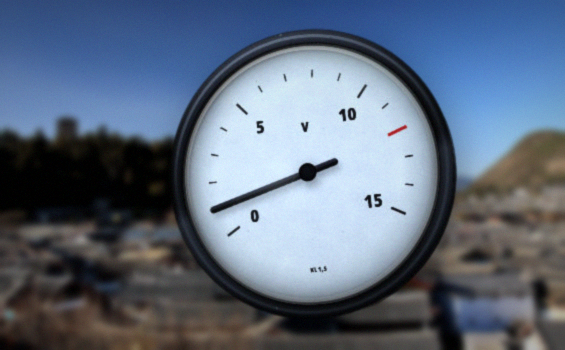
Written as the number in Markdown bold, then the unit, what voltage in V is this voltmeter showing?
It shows **1** V
